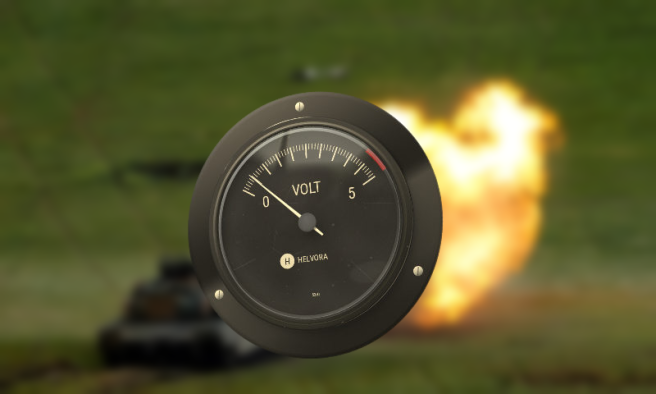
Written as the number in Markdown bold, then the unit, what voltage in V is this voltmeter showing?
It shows **0.5** V
